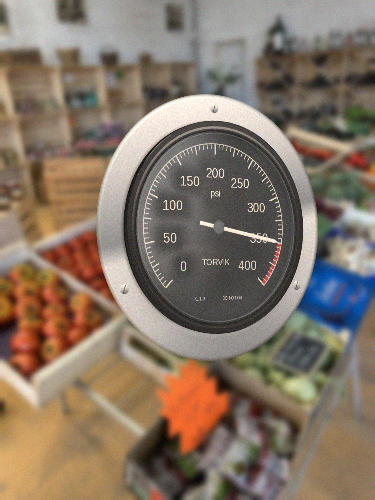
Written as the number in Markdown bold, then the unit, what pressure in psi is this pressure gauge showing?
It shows **350** psi
